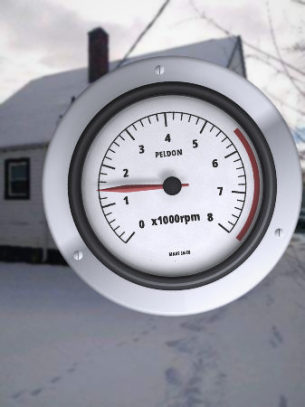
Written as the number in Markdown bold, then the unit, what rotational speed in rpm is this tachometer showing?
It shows **1400** rpm
